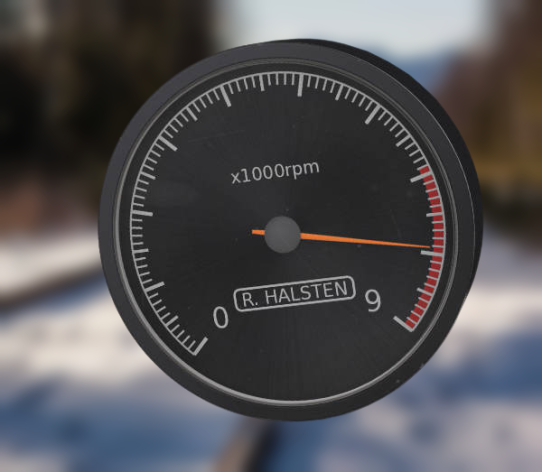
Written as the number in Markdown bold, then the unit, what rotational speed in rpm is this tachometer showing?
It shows **7900** rpm
